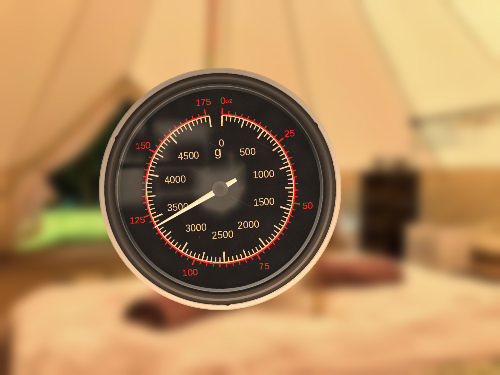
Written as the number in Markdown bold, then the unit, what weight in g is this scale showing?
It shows **3400** g
